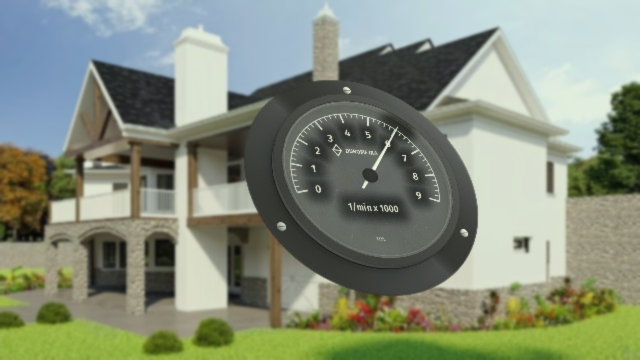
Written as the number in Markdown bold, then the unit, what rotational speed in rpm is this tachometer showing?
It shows **6000** rpm
